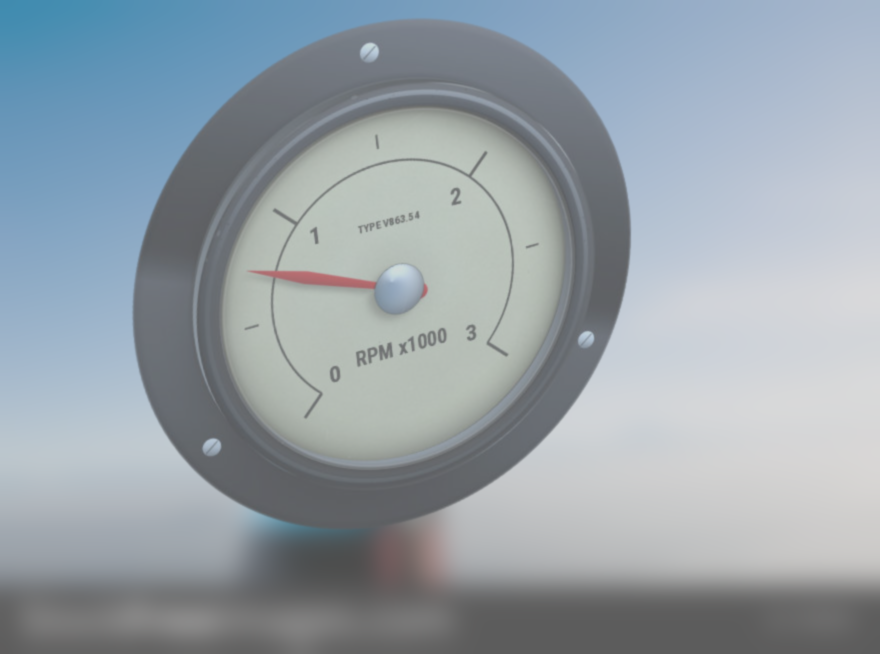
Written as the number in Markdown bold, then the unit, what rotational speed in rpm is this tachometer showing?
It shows **750** rpm
